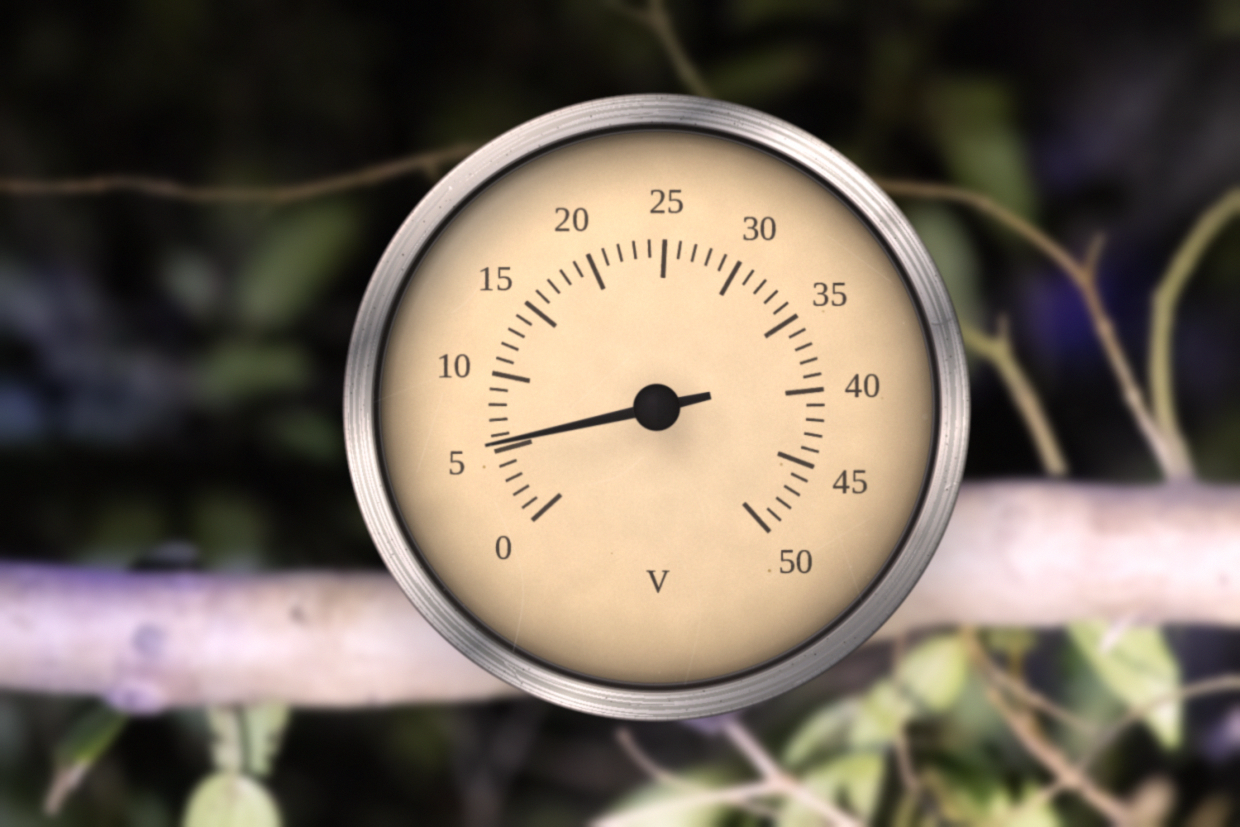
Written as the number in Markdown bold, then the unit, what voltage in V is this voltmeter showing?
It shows **5.5** V
